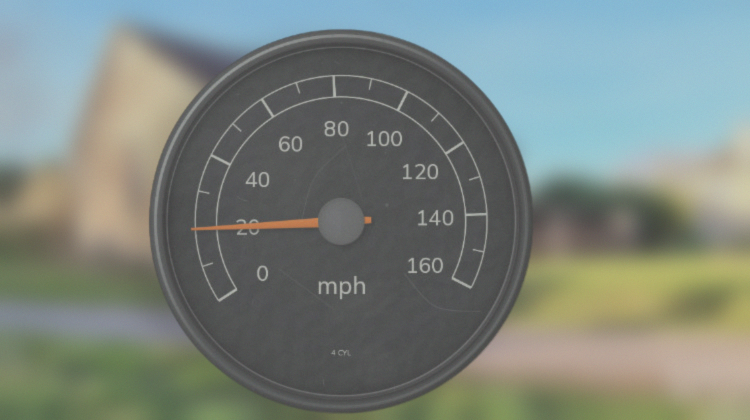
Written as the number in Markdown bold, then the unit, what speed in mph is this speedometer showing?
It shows **20** mph
